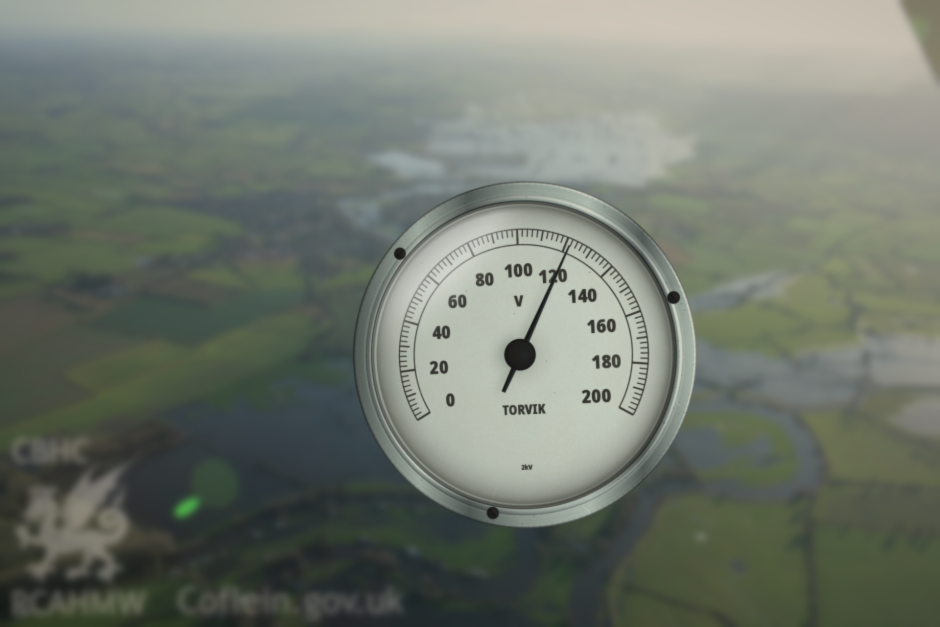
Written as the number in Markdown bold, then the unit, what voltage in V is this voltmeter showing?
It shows **122** V
